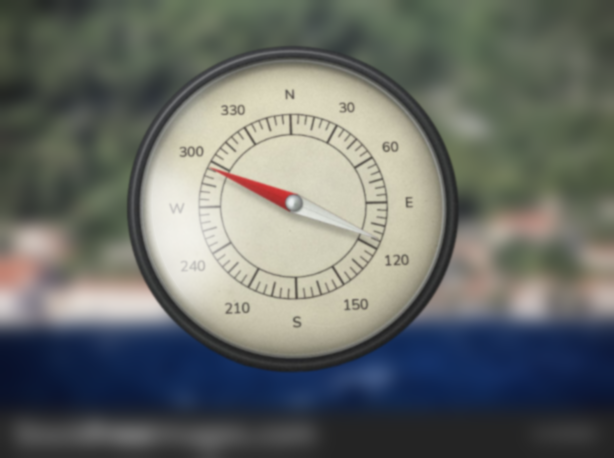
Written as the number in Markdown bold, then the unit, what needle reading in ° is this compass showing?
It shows **295** °
